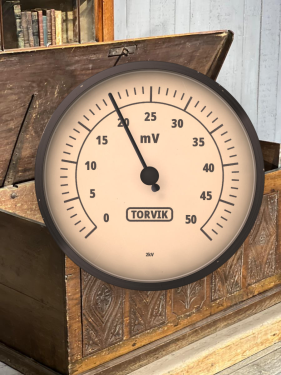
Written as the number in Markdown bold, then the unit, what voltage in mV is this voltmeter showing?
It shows **20** mV
